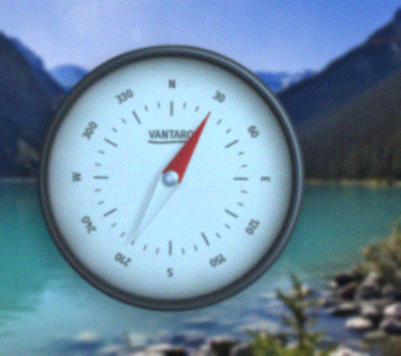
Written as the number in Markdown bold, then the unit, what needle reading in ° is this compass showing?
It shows **30** °
